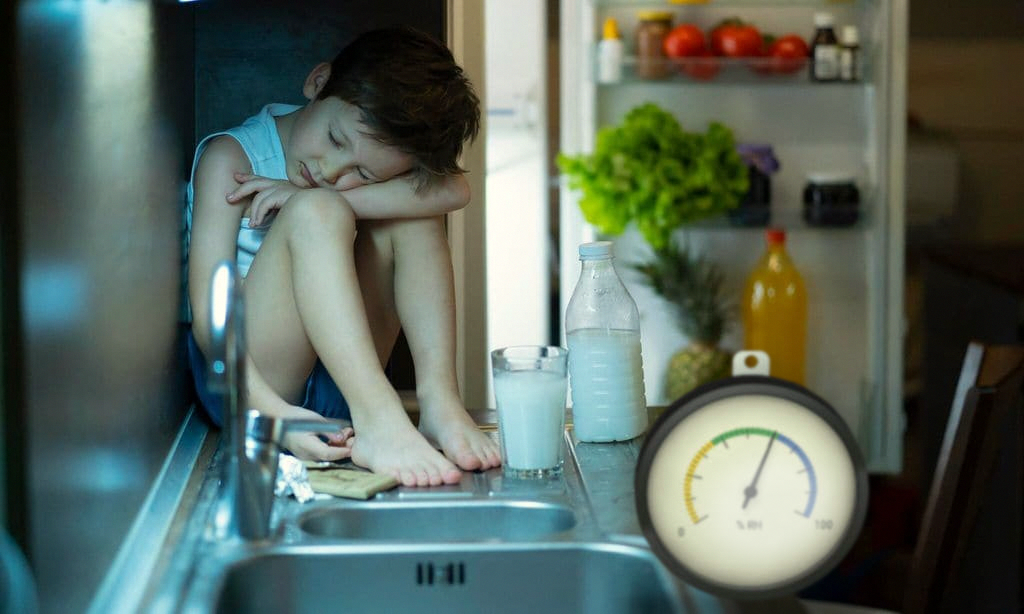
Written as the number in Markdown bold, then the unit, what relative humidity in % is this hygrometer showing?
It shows **60** %
